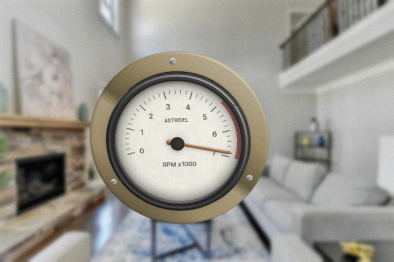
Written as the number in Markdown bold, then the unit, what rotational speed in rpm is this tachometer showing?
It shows **6800** rpm
